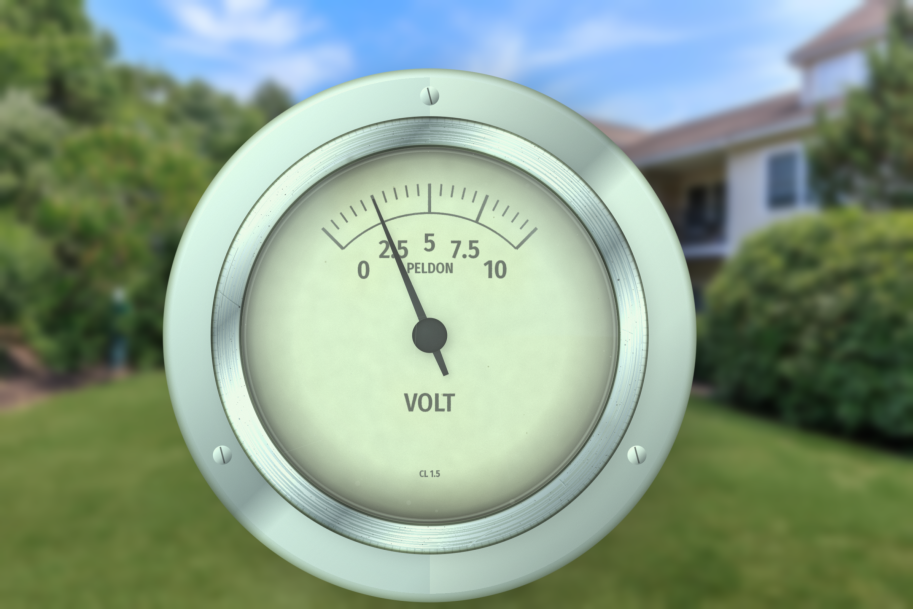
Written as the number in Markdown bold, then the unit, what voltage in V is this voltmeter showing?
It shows **2.5** V
